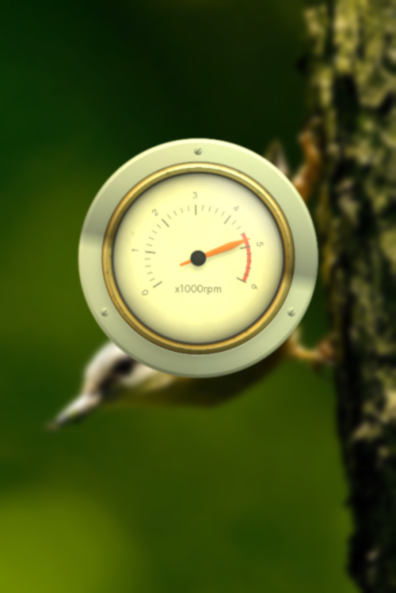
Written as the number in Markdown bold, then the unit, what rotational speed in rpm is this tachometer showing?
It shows **4800** rpm
